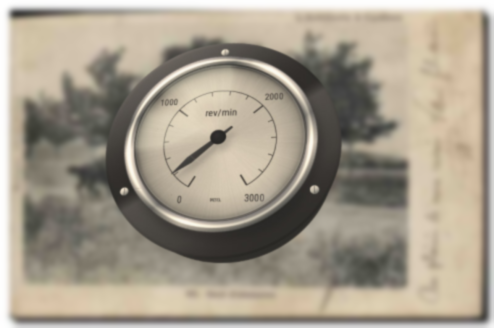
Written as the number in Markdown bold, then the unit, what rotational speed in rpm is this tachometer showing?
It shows **200** rpm
